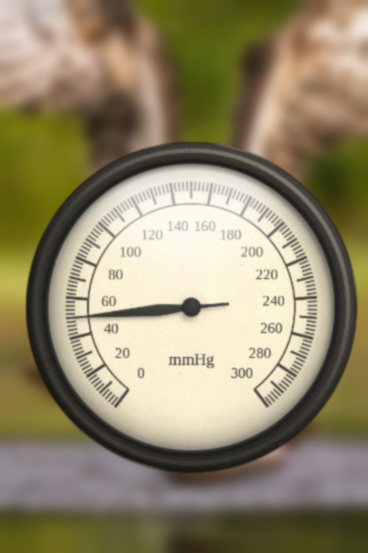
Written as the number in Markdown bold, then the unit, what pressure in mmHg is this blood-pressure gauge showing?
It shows **50** mmHg
